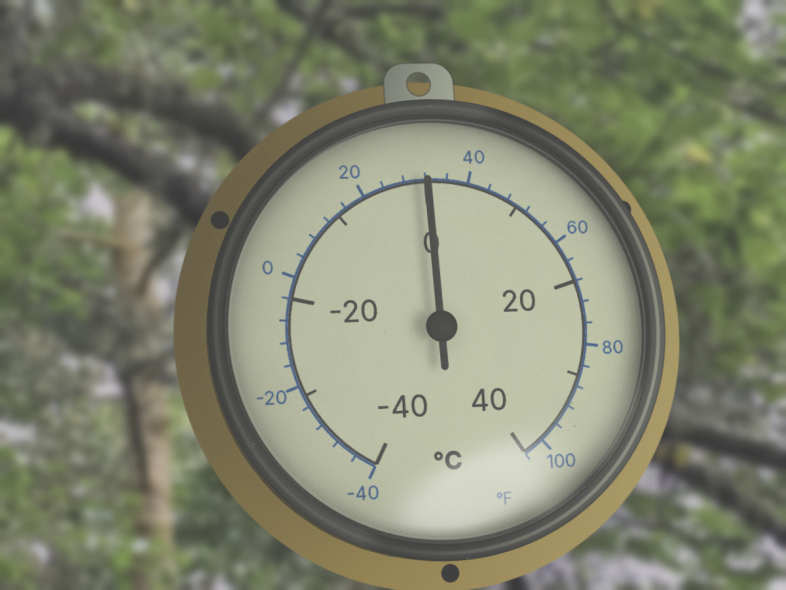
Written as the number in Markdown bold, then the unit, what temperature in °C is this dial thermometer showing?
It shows **0** °C
